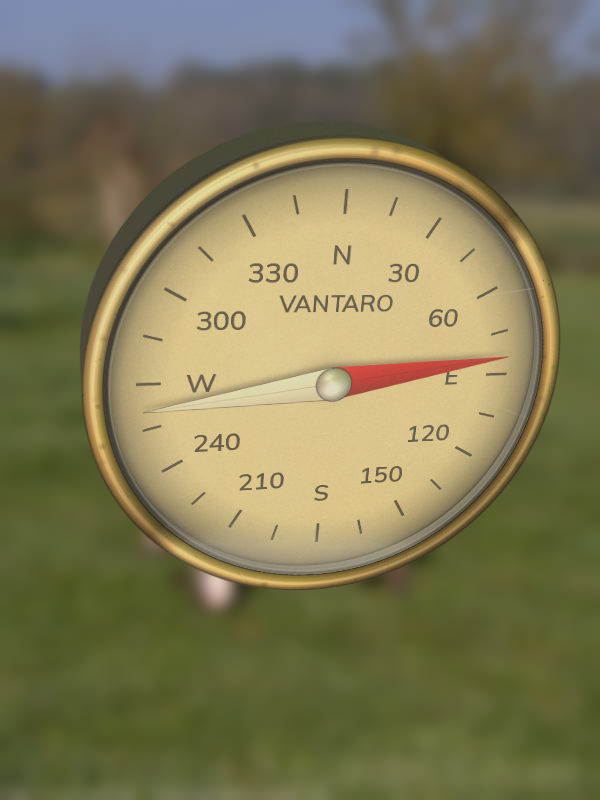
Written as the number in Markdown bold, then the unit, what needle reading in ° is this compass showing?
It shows **82.5** °
